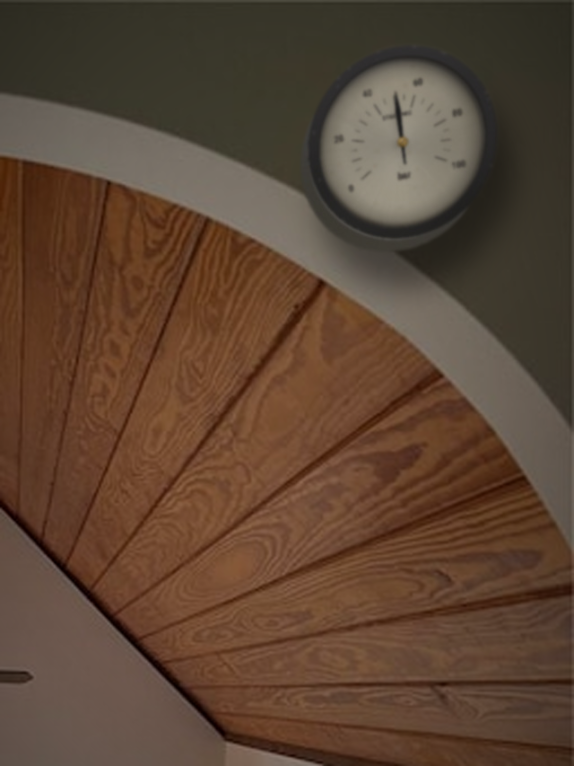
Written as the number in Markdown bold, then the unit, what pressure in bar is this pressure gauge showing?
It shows **50** bar
